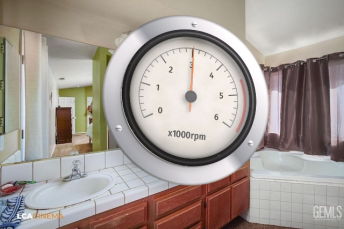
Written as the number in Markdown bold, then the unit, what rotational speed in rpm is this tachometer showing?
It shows **3000** rpm
